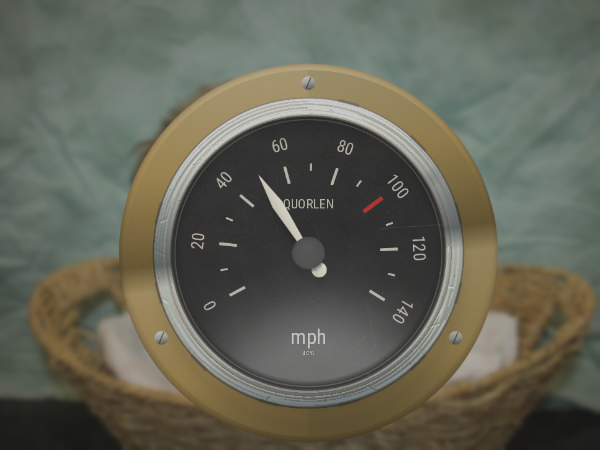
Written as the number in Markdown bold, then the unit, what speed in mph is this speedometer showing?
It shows **50** mph
